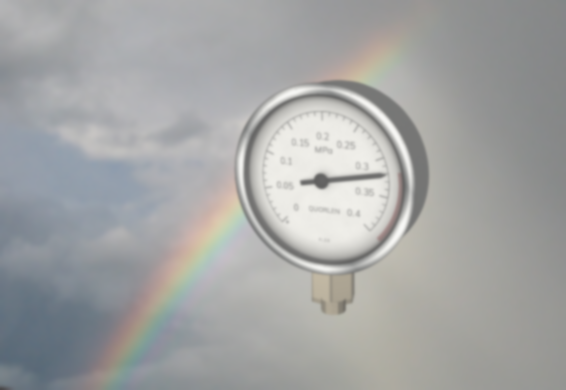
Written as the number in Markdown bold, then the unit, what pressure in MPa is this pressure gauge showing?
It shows **0.32** MPa
